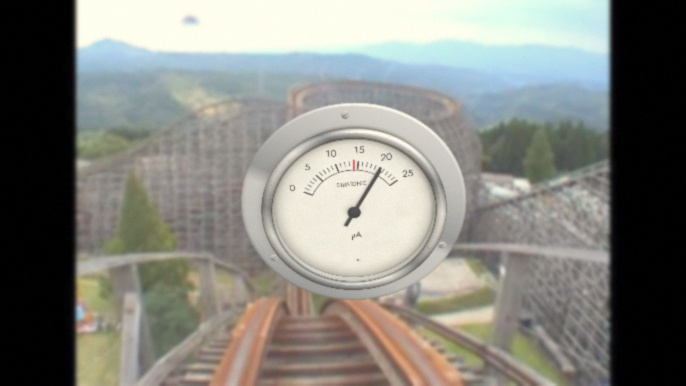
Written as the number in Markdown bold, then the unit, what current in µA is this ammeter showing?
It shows **20** µA
